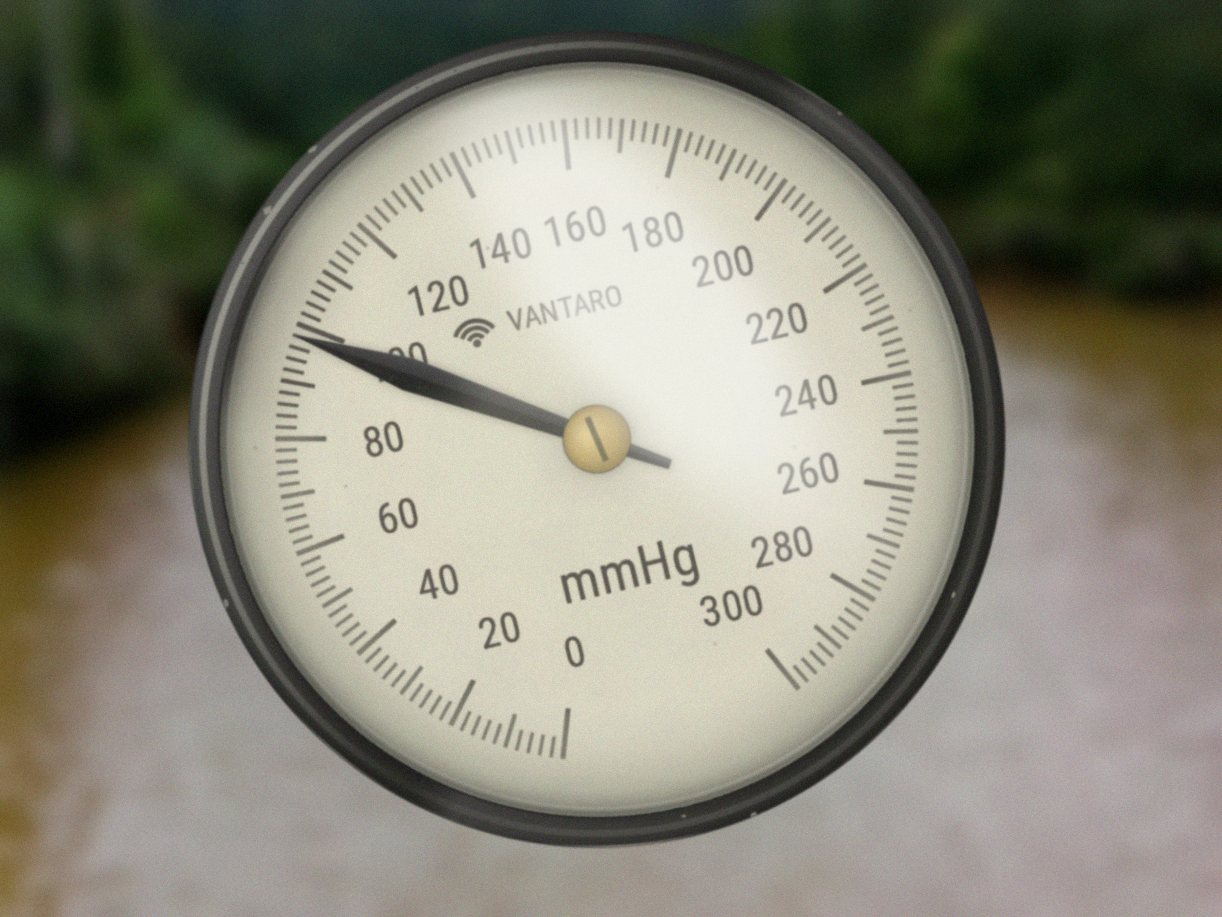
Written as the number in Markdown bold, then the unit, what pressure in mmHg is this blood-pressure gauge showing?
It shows **98** mmHg
